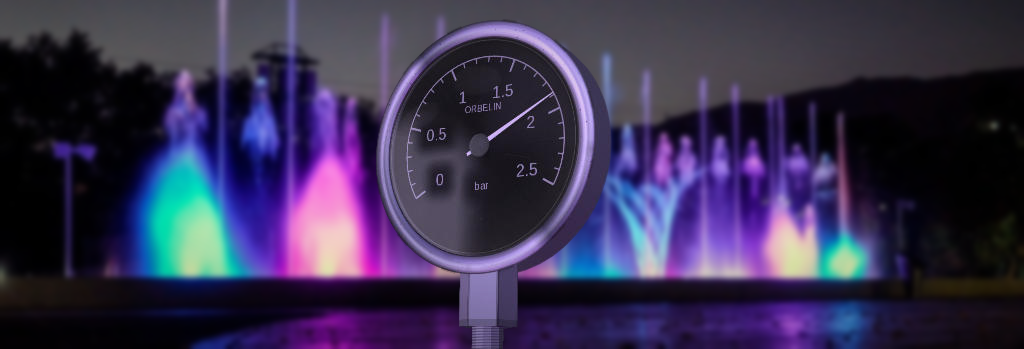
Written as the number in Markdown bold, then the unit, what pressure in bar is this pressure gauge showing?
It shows **1.9** bar
